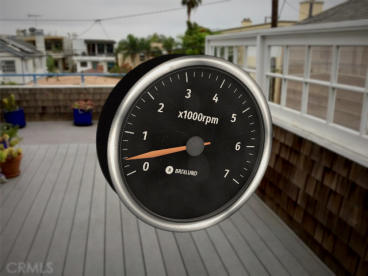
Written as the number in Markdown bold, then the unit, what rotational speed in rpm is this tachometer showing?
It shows **400** rpm
